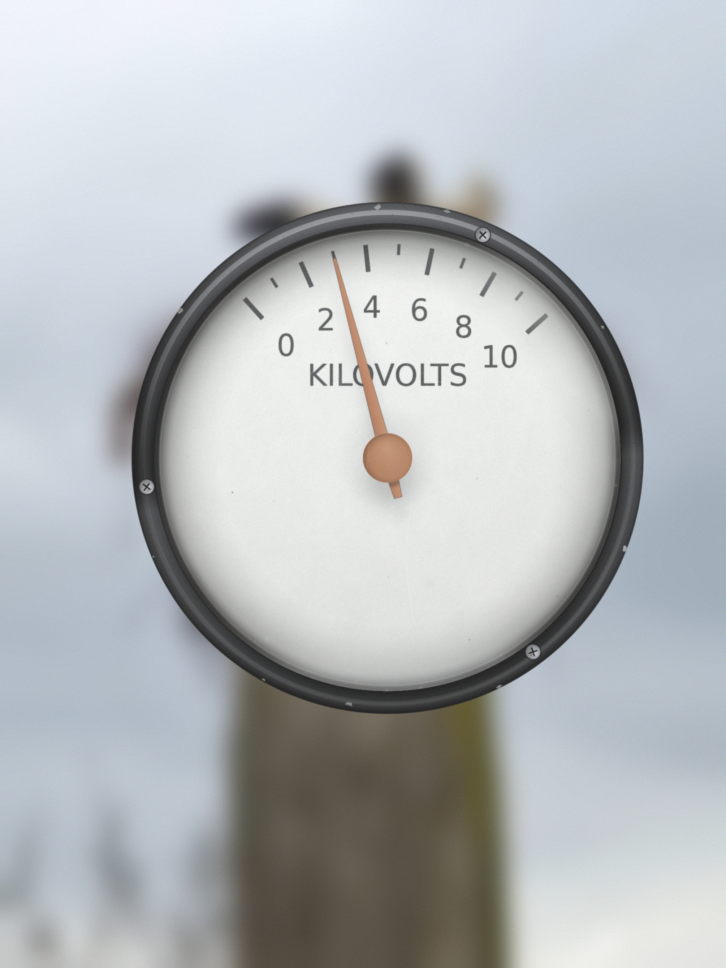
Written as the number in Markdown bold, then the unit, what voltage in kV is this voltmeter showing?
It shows **3** kV
